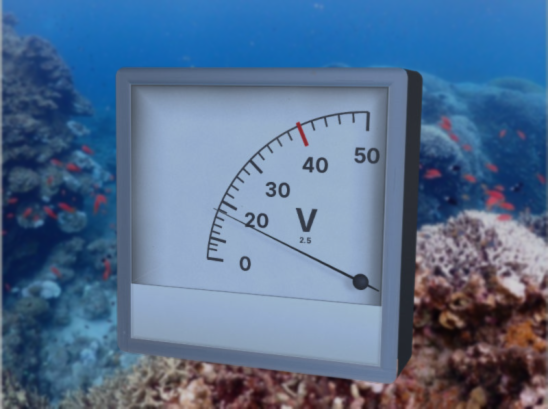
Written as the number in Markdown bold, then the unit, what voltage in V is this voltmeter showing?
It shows **18** V
